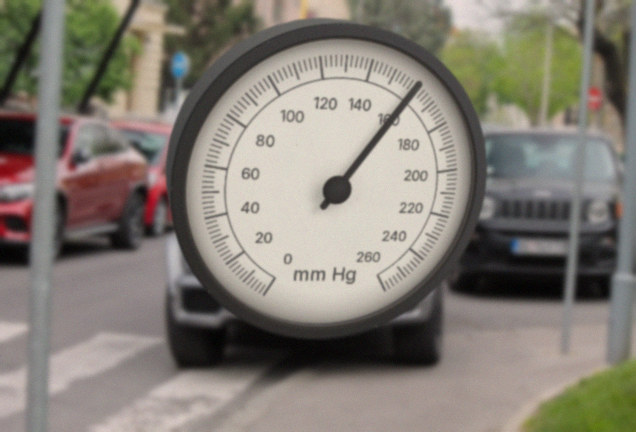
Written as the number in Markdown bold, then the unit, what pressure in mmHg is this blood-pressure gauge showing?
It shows **160** mmHg
